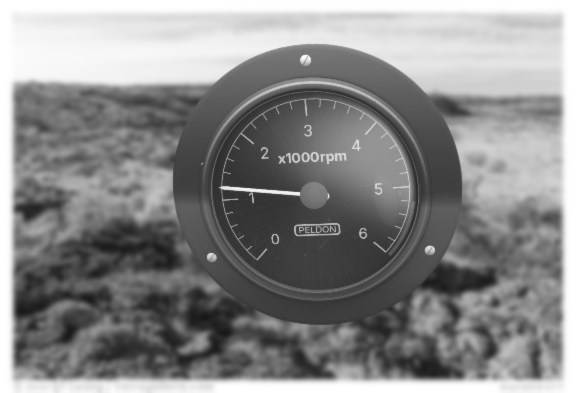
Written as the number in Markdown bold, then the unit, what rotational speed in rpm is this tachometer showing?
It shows **1200** rpm
